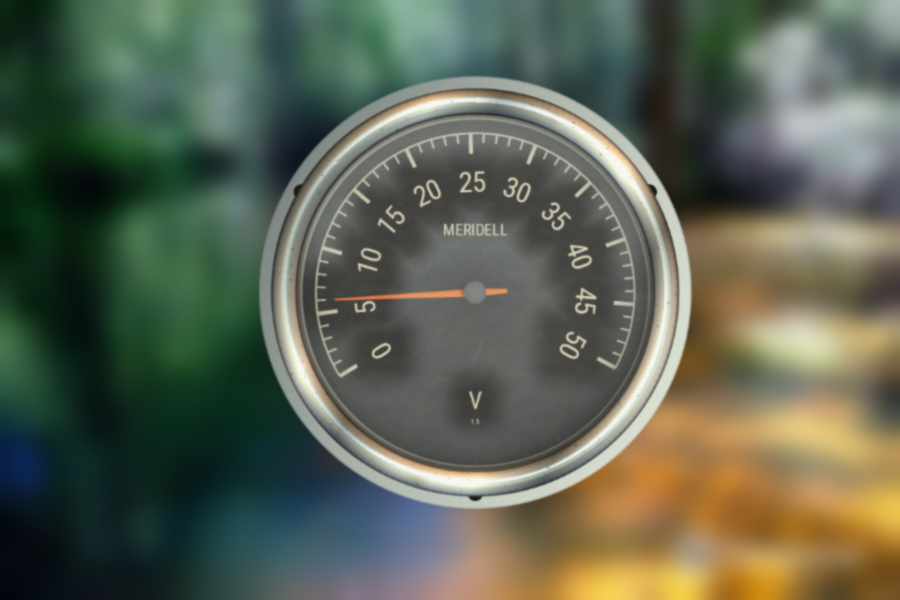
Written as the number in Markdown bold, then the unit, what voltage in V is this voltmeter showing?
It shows **6** V
